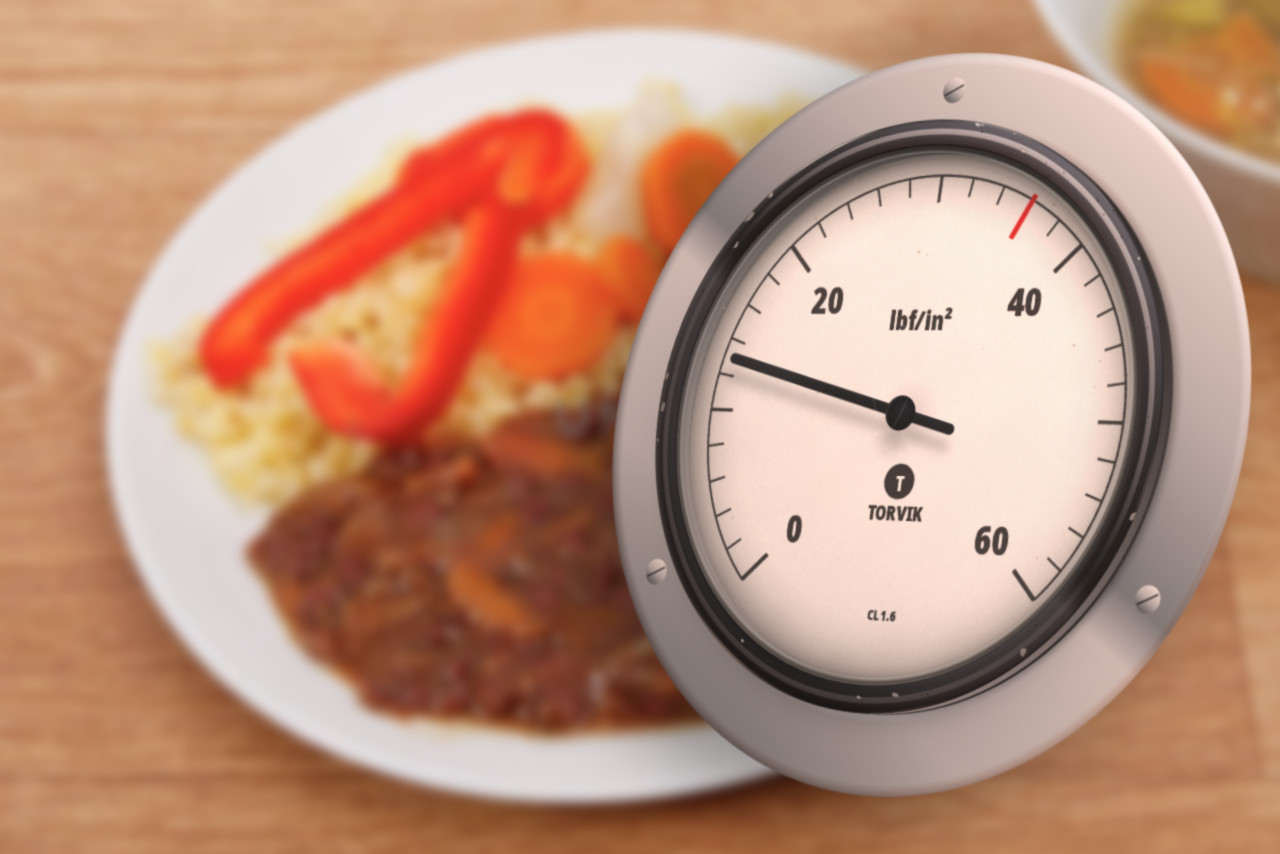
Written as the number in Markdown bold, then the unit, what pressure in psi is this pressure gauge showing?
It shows **13** psi
